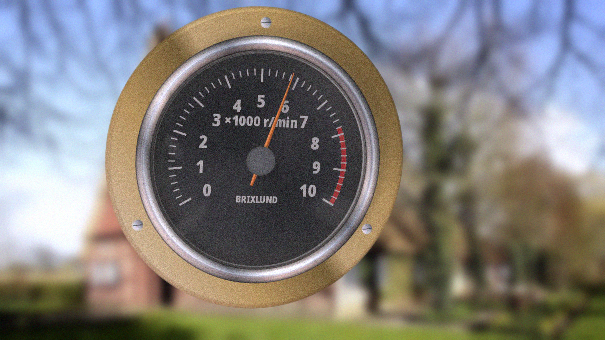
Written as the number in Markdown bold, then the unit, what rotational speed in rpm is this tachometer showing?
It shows **5800** rpm
